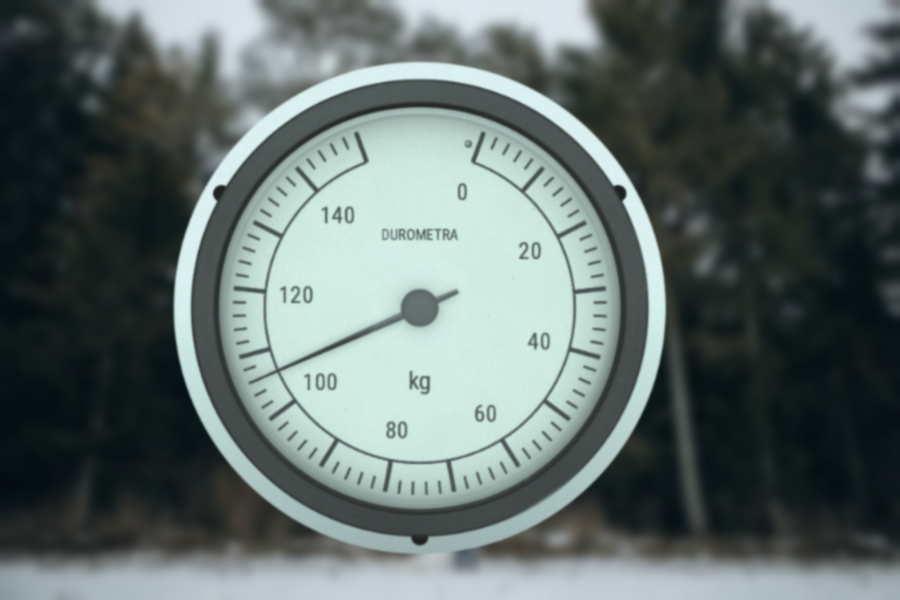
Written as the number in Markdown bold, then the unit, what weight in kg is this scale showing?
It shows **106** kg
